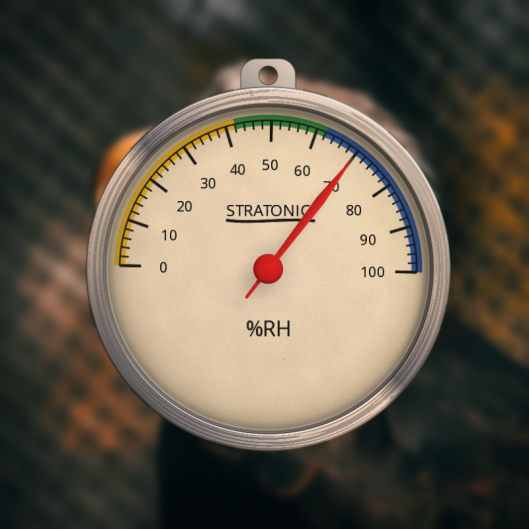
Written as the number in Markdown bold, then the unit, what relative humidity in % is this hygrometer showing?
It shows **70** %
